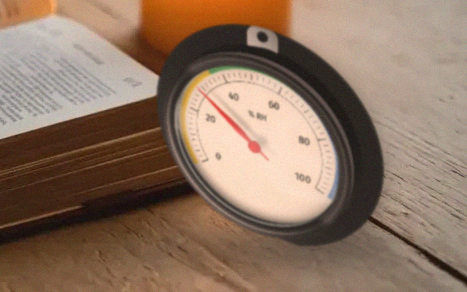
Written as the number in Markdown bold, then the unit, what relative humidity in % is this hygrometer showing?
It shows **30** %
